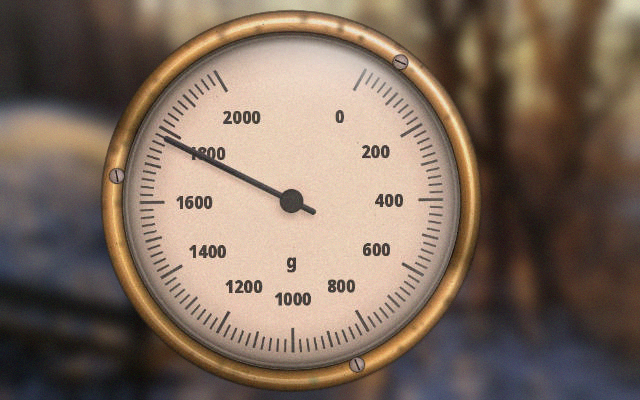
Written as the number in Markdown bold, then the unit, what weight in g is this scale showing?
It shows **1780** g
